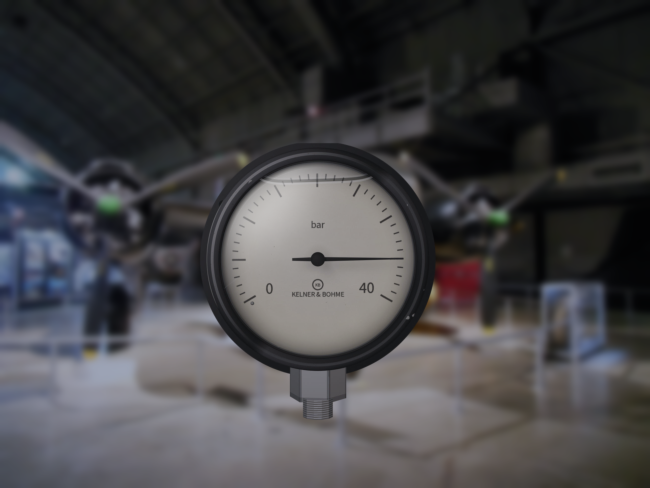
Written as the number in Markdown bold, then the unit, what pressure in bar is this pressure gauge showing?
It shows **35** bar
